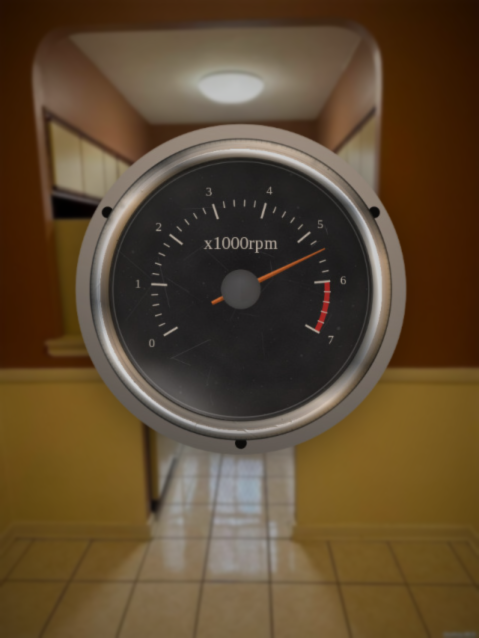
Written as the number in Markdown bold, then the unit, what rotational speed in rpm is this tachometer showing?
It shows **5400** rpm
